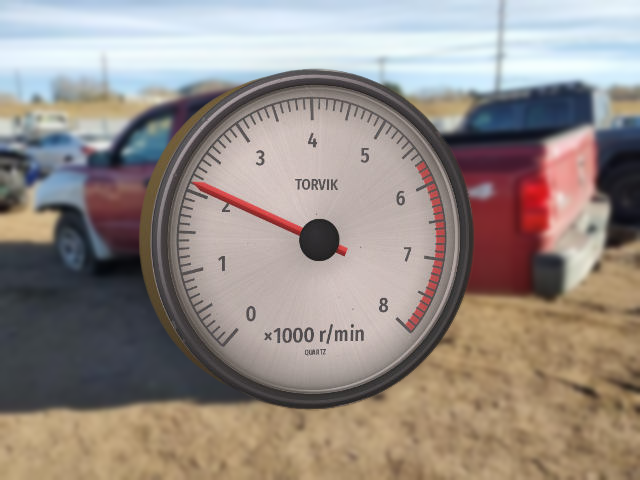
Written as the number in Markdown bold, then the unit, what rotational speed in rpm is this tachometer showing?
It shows **2100** rpm
